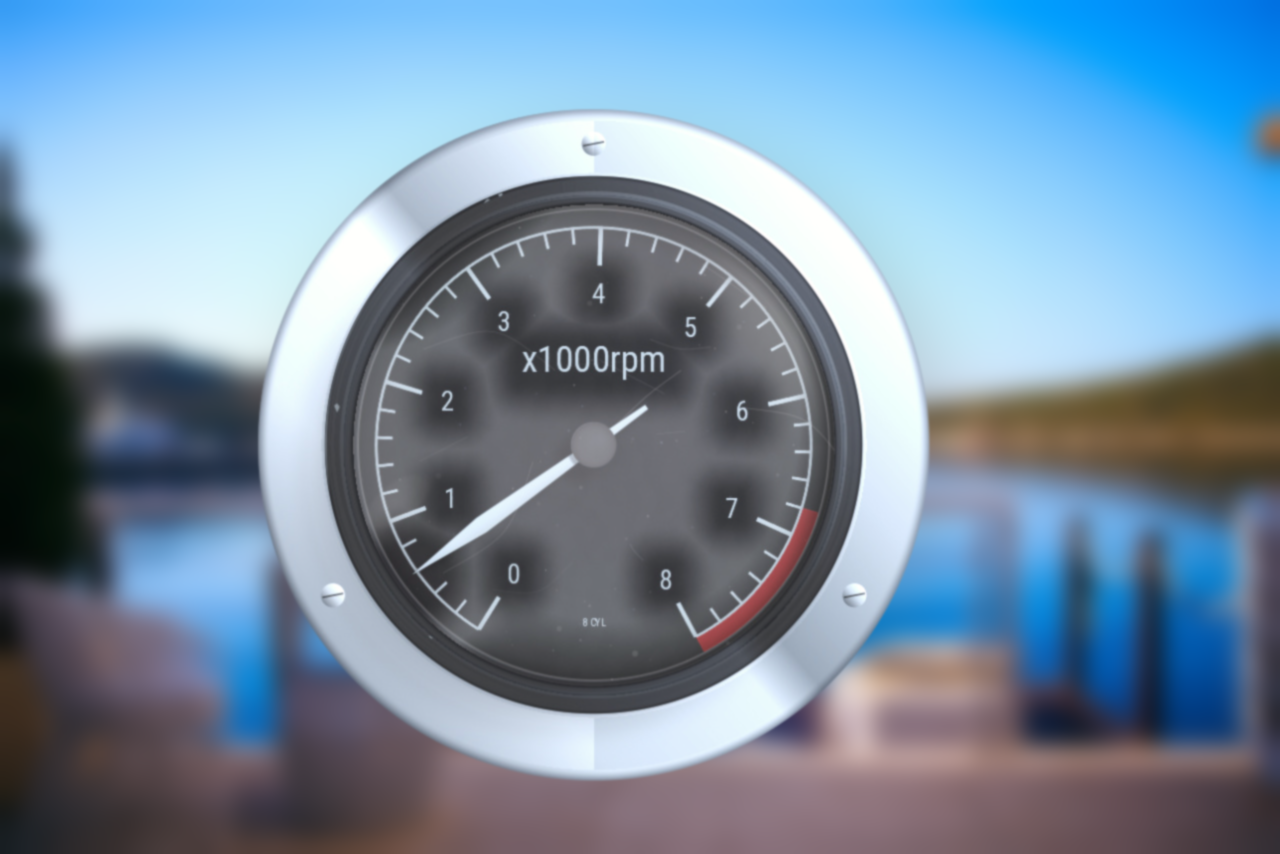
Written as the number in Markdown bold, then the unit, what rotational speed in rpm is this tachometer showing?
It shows **600** rpm
